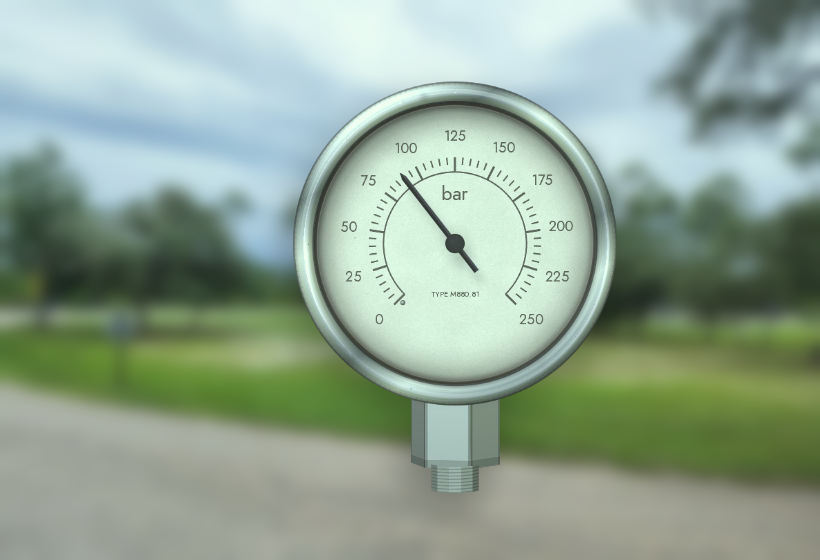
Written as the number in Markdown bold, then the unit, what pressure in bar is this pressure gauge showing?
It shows **90** bar
